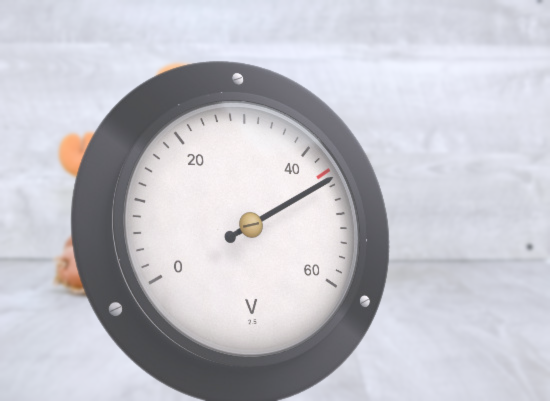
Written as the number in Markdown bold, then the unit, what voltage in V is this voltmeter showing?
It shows **45** V
